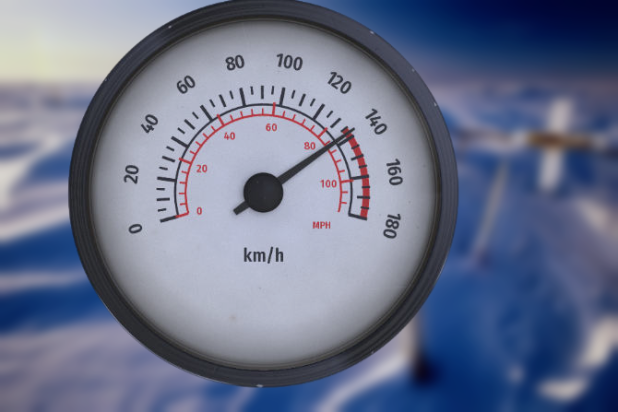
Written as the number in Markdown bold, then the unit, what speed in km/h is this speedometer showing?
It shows **137.5** km/h
